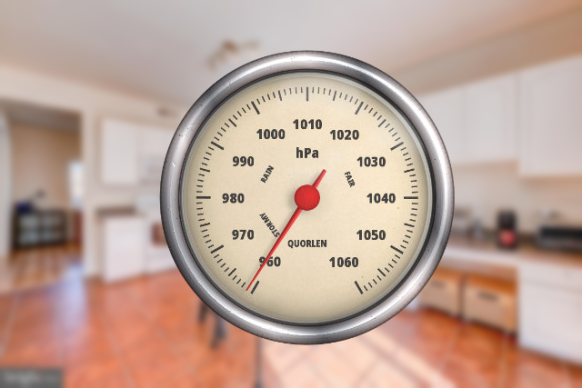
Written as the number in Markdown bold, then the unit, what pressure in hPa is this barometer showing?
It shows **961** hPa
